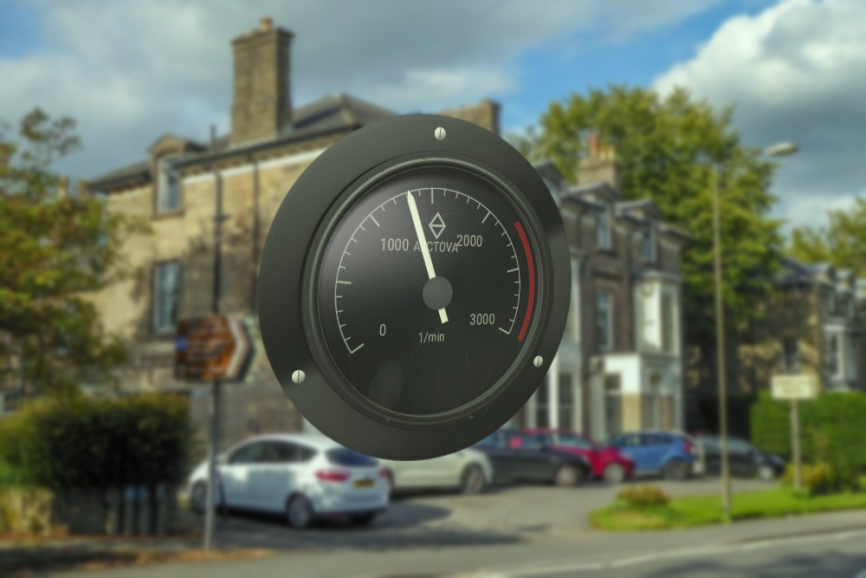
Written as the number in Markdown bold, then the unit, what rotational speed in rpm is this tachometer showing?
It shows **1300** rpm
